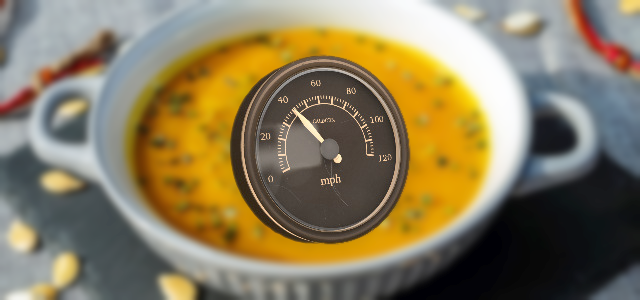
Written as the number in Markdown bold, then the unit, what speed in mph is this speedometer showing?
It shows **40** mph
